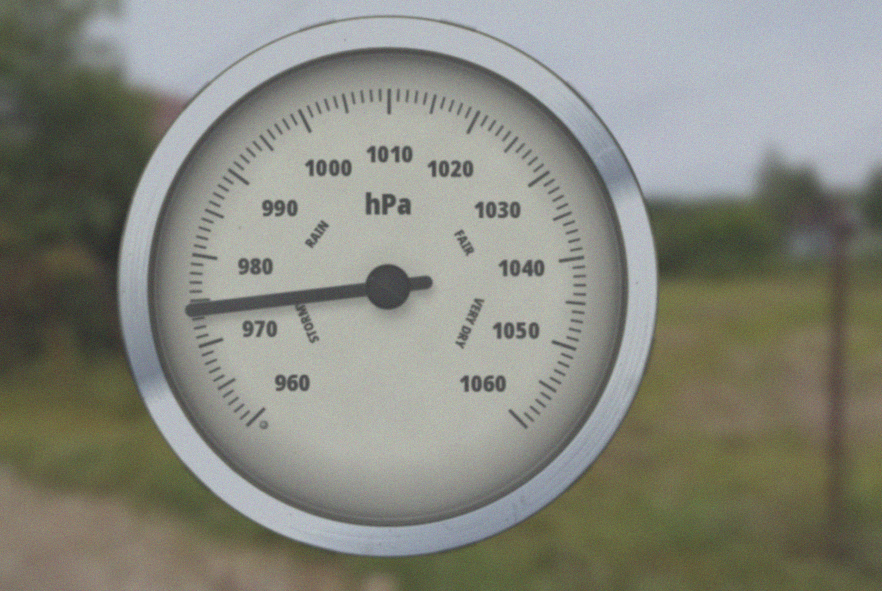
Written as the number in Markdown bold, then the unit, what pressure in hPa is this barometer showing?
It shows **974** hPa
